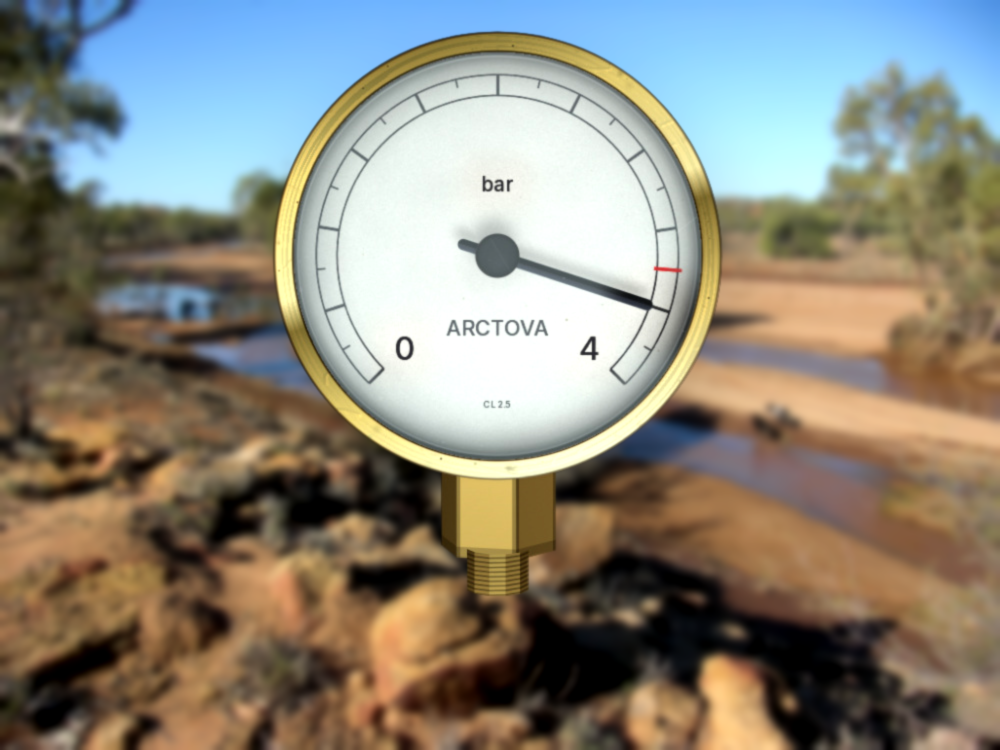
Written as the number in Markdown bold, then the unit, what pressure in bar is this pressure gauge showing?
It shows **3.6** bar
